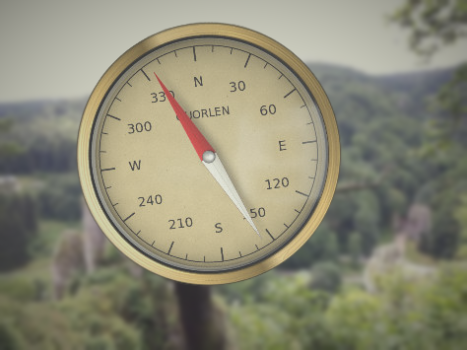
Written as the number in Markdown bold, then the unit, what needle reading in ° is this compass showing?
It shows **335** °
